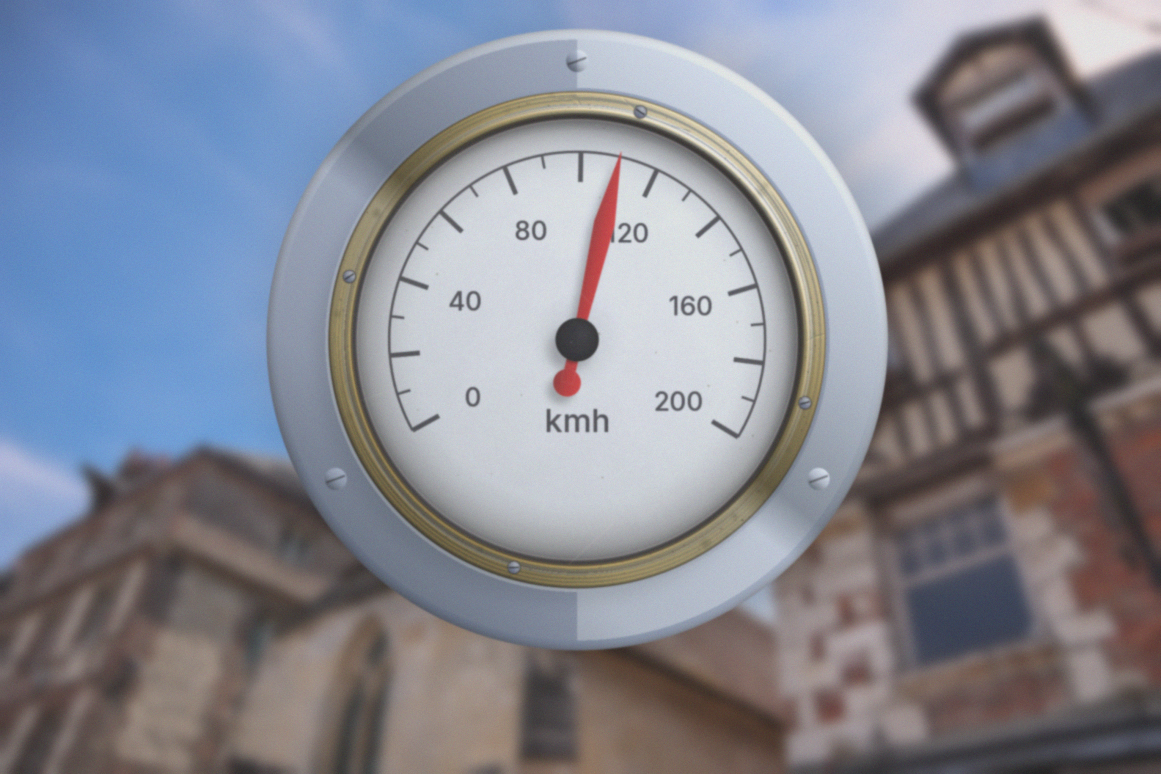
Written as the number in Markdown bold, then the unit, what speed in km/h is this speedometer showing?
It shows **110** km/h
